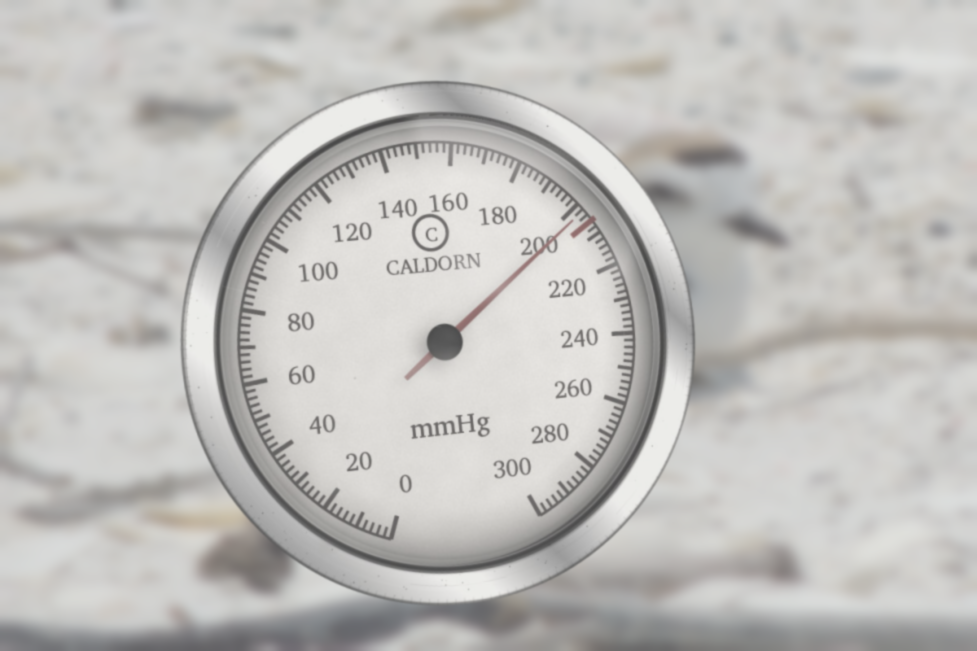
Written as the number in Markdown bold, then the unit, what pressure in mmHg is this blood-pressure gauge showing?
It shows **202** mmHg
